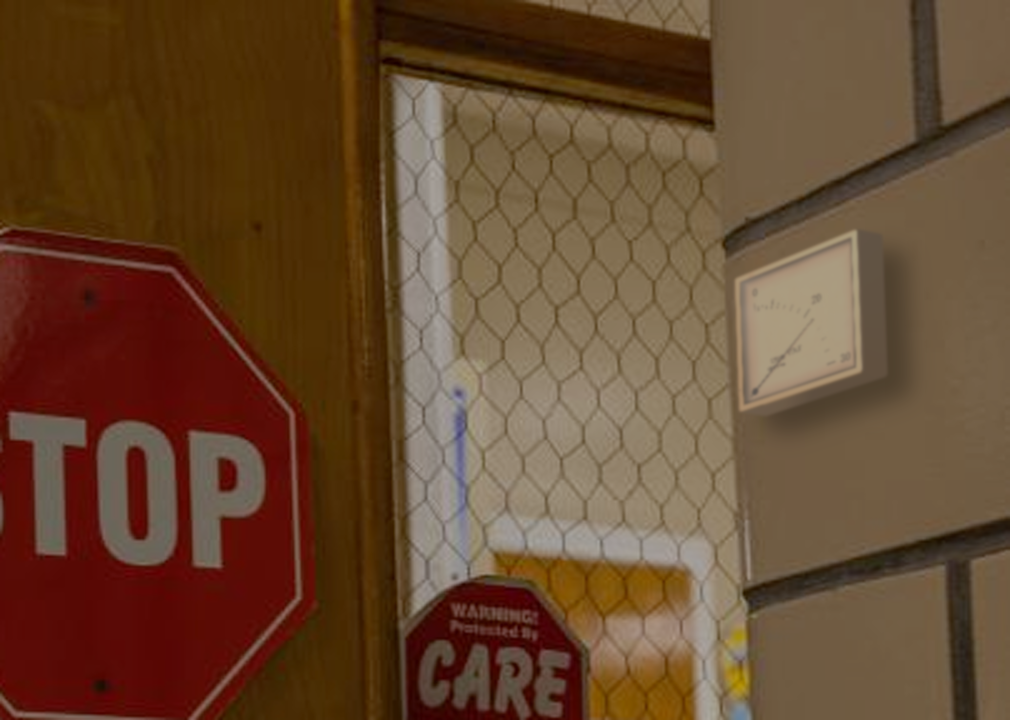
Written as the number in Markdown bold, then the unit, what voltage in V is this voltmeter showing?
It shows **22** V
